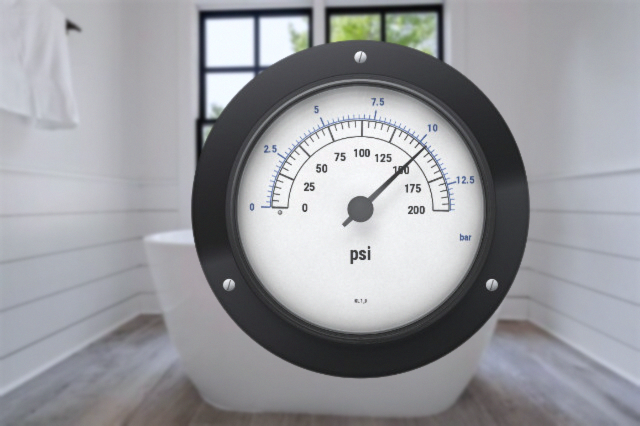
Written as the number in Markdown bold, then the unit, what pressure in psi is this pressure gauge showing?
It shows **150** psi
